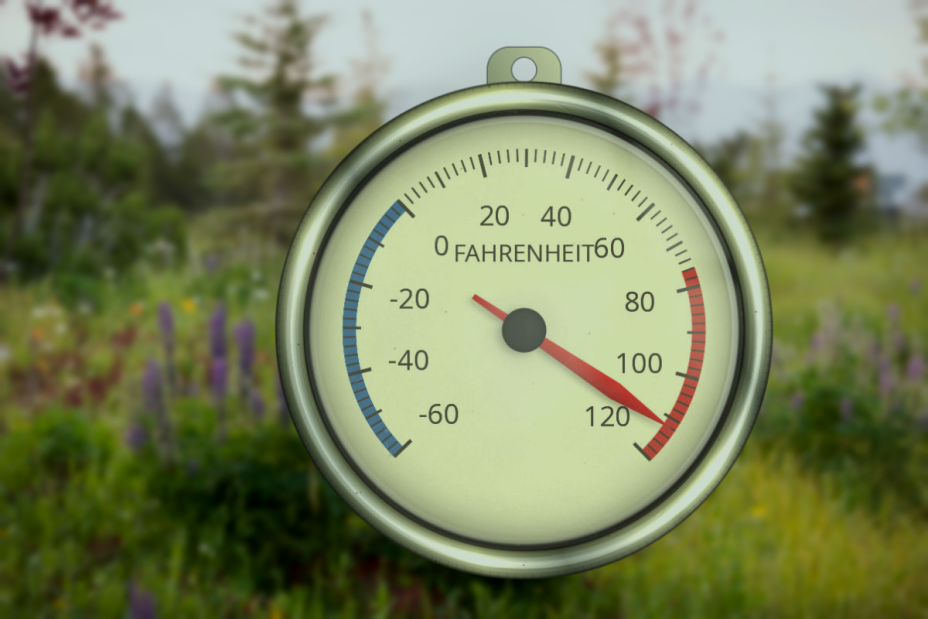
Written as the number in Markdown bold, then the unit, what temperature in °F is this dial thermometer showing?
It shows **112** °F
